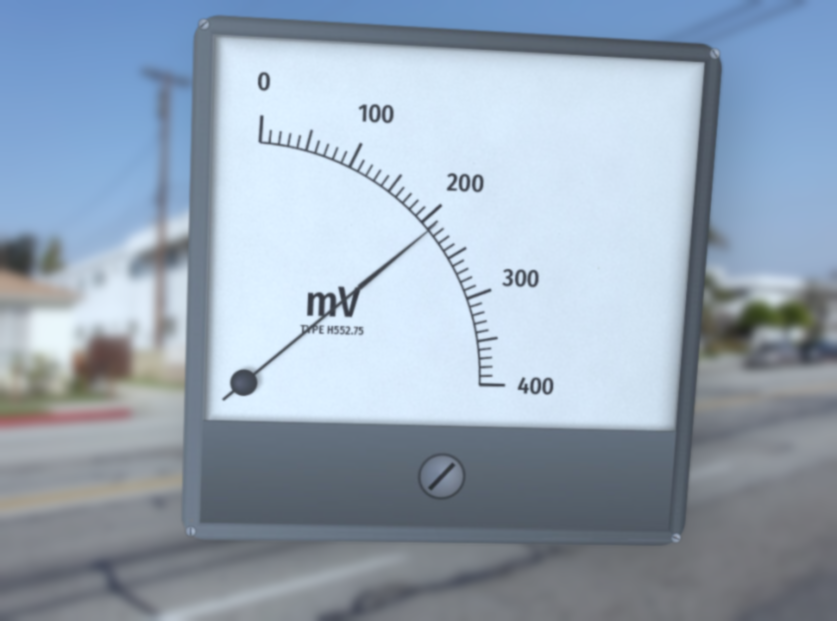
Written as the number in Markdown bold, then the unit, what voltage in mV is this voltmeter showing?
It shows **210** mV
